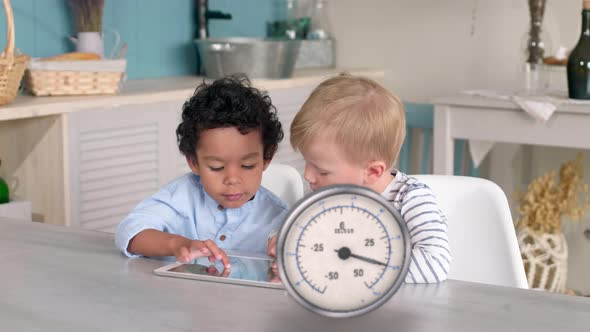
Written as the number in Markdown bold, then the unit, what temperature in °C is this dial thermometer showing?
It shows **37.5** °C
